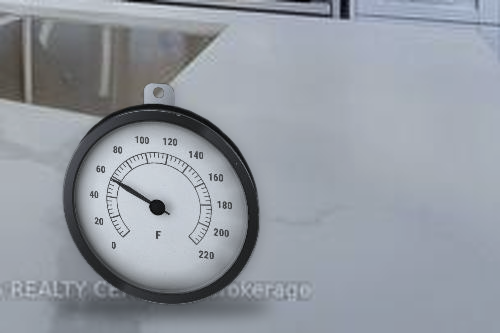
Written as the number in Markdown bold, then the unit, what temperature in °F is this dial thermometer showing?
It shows **60** °F
